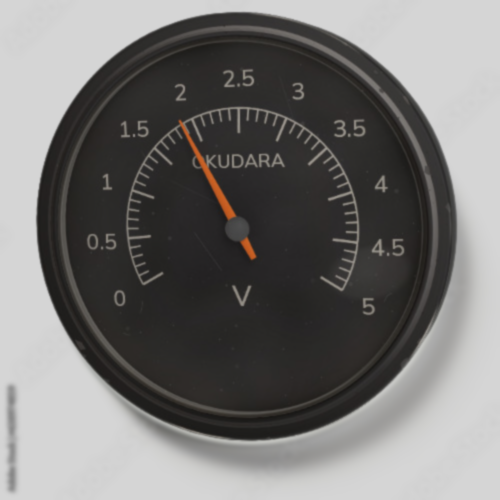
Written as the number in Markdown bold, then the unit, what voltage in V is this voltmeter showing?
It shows **1.9** V
